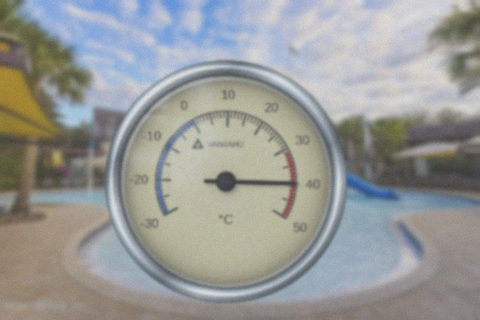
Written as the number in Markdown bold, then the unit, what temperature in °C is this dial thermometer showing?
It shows **40** °C
